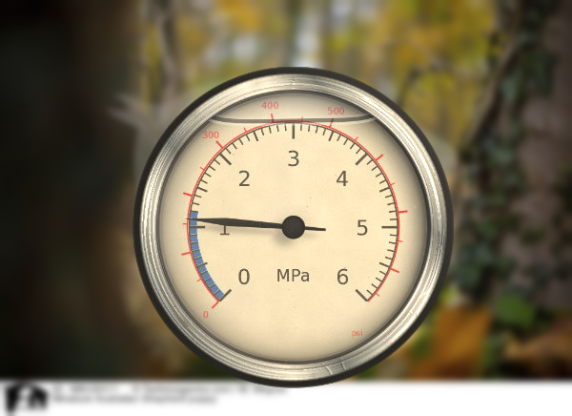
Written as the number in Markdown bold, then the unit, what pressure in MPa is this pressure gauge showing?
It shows **1.1** MPa
